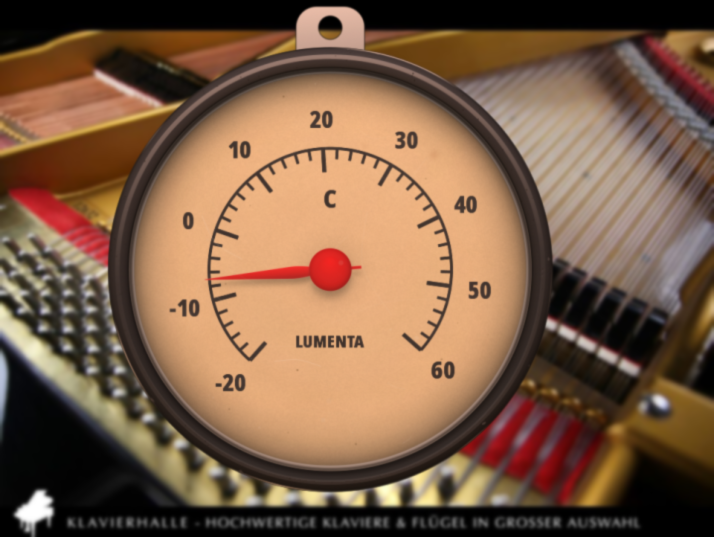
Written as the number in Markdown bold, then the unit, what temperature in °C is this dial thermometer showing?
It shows **-7** °C
